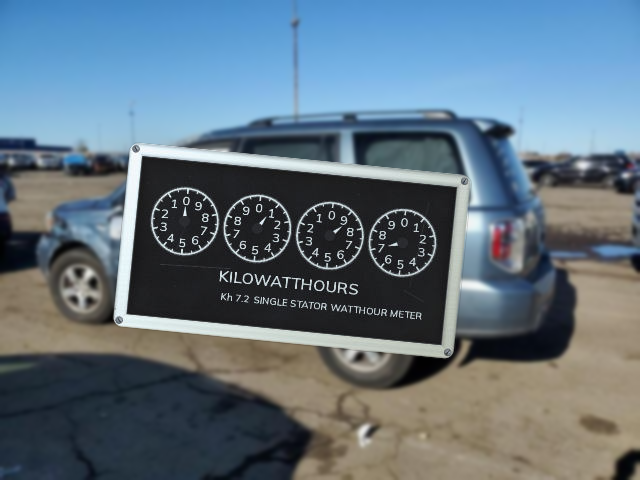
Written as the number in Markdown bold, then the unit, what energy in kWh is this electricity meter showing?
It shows **87** kWh
